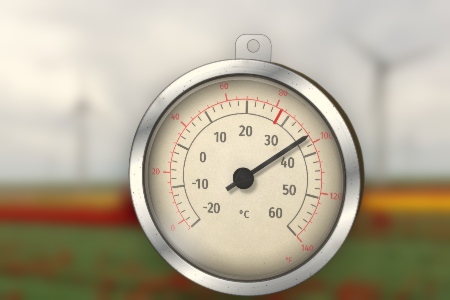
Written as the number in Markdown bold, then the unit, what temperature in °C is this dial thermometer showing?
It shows **36** °C
